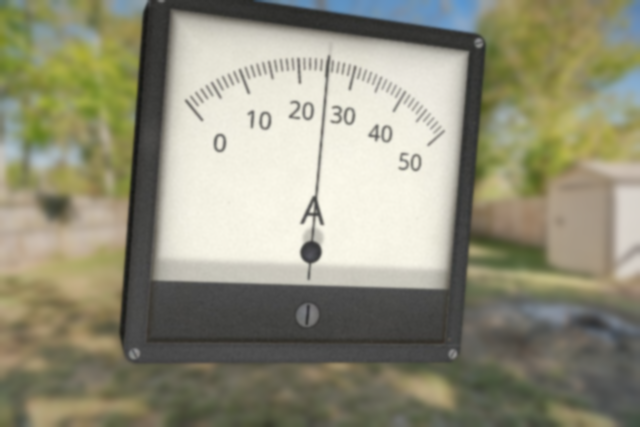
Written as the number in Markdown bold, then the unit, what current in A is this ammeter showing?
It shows **25** A
